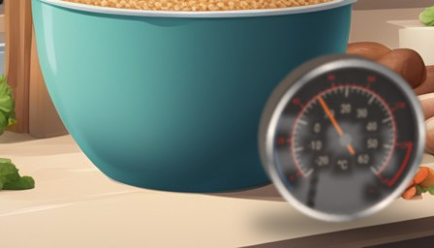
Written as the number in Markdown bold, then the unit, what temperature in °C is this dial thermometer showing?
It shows **10** °C
